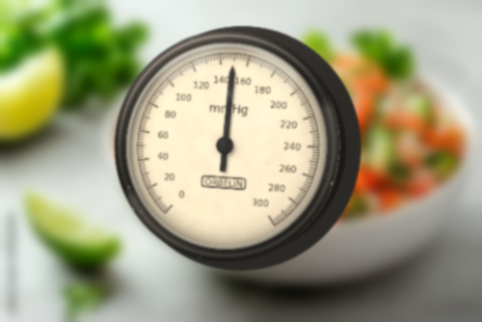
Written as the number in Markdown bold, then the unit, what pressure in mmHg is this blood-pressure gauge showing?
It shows **150** mmHg
